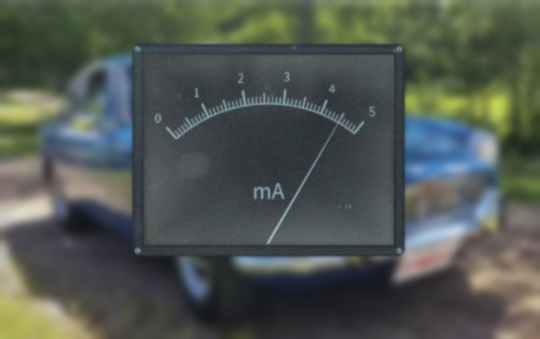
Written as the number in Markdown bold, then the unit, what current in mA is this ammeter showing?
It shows **4.5** mA
